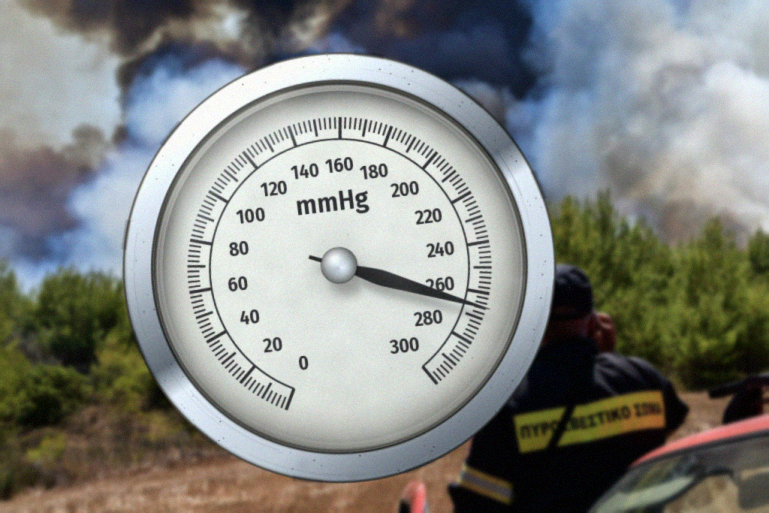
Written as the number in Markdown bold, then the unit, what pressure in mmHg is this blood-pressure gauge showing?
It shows **266** mmHg
